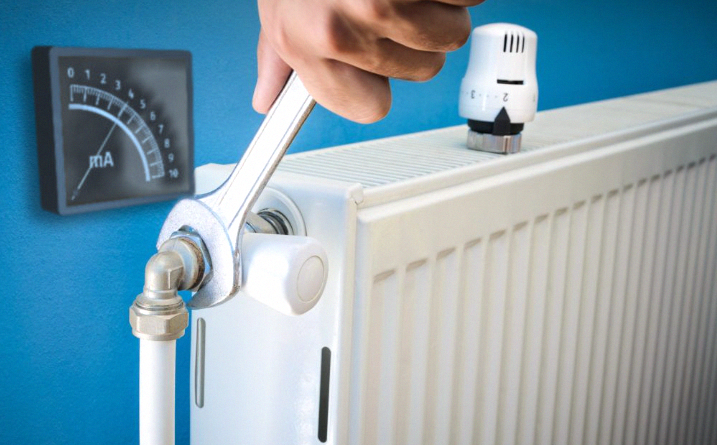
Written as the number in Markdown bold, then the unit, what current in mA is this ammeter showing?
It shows **4** mA
